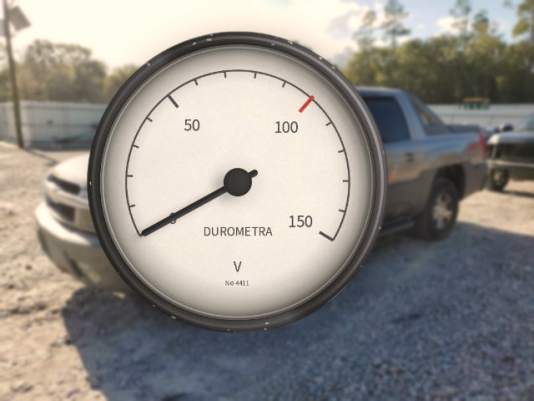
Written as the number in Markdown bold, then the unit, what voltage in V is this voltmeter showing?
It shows **0** V
